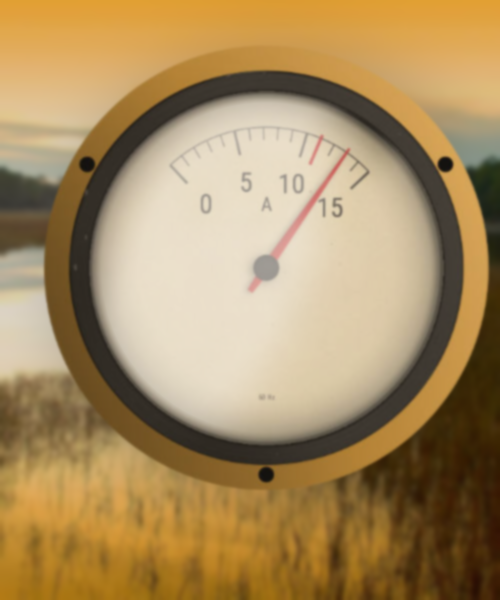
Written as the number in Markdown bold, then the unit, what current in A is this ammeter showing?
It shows **13** A
